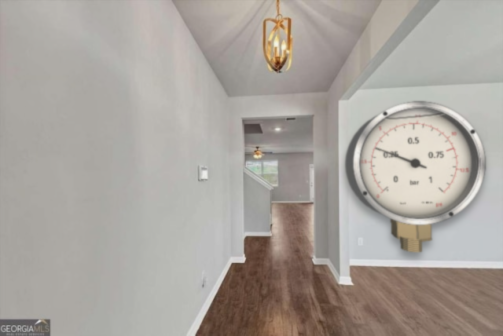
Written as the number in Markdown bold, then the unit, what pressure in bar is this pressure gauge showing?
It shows **0.25** bar
